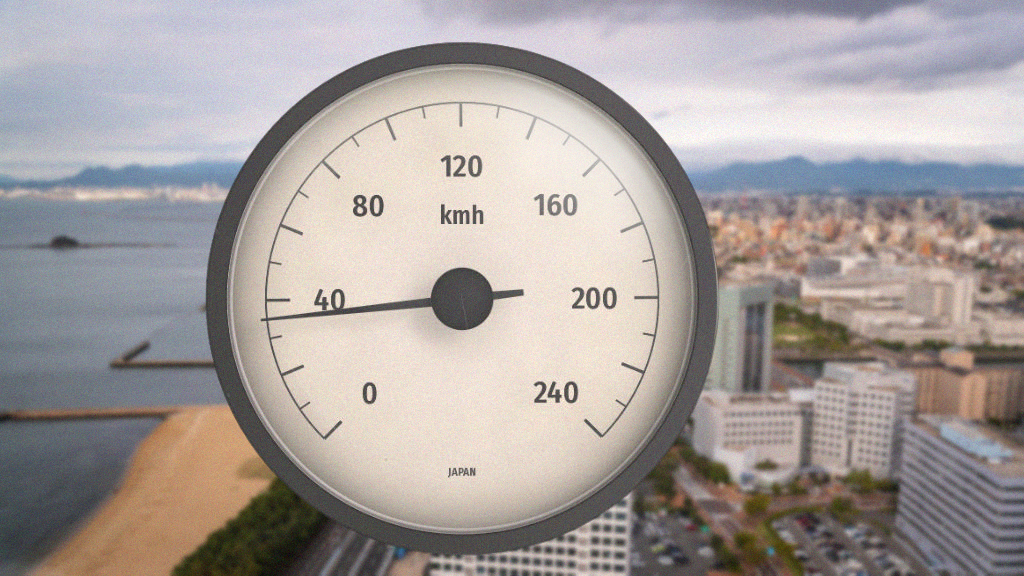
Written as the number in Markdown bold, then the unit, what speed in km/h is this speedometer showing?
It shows **35** km/h
